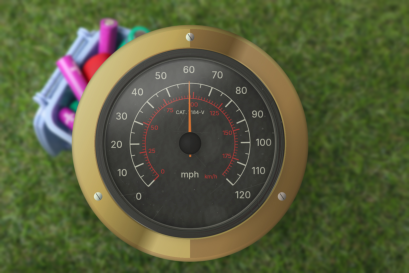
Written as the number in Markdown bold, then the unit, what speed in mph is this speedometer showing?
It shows **60** mph
